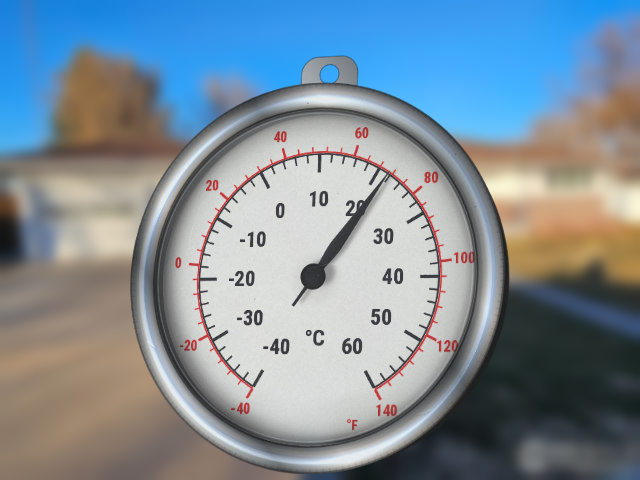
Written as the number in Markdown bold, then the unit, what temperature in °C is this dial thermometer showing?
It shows **22** °C
